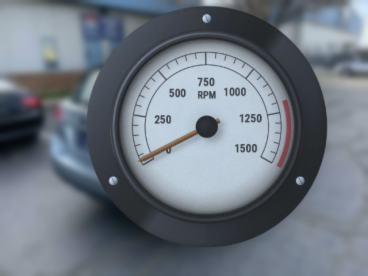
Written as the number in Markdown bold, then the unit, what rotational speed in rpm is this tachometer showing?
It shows **25** rpm
